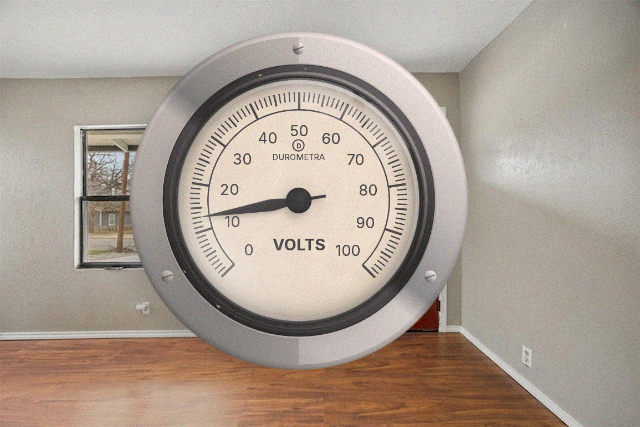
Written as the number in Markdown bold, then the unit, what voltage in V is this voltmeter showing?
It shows **13** V
